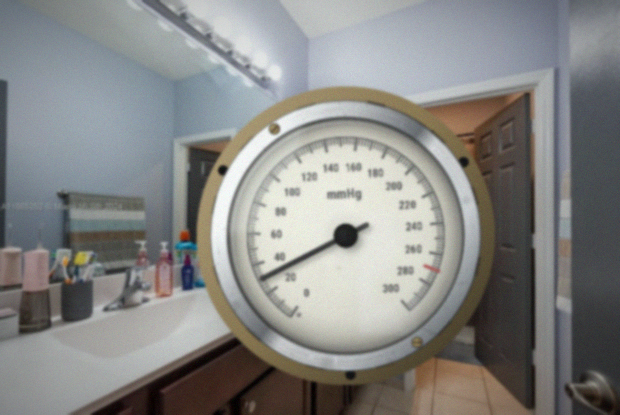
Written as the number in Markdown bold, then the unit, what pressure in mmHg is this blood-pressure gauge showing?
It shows **30** mmHg
